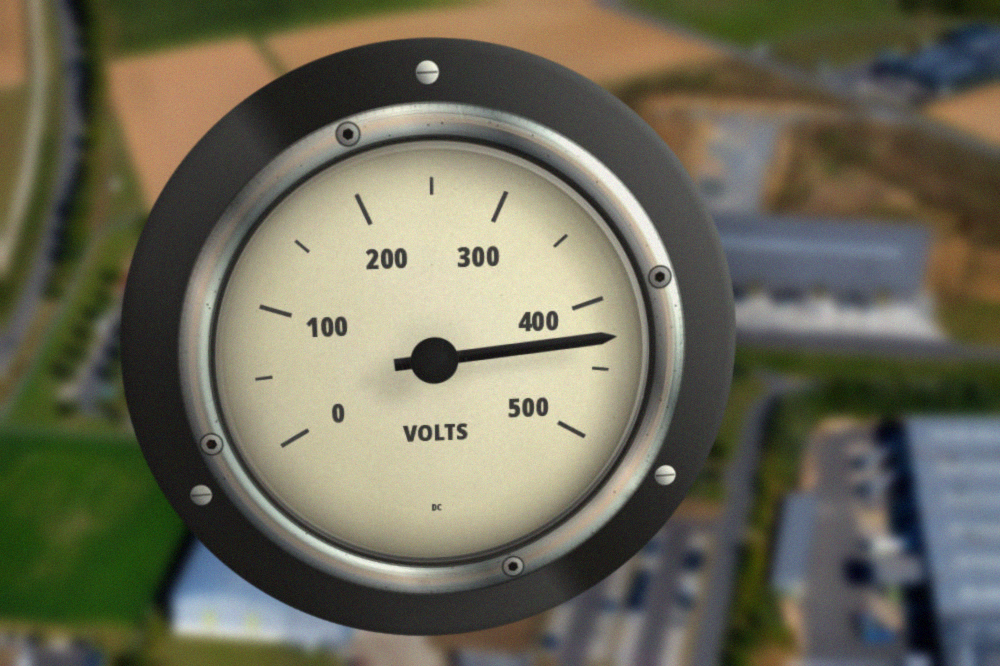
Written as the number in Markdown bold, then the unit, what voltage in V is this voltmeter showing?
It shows **425** V
